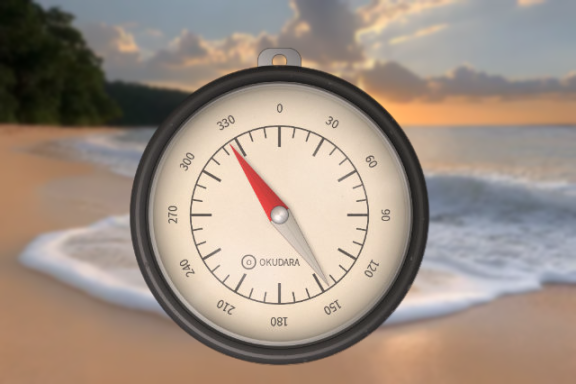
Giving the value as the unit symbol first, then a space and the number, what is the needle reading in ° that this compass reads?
° 325
